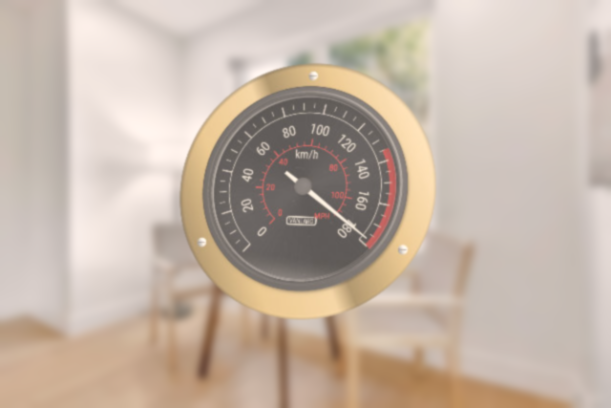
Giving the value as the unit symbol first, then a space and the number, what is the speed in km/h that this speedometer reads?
km/h 177.5
